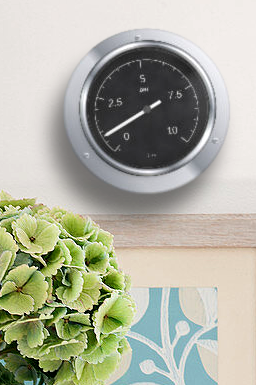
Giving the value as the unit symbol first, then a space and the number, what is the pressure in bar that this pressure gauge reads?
bar 0.75
